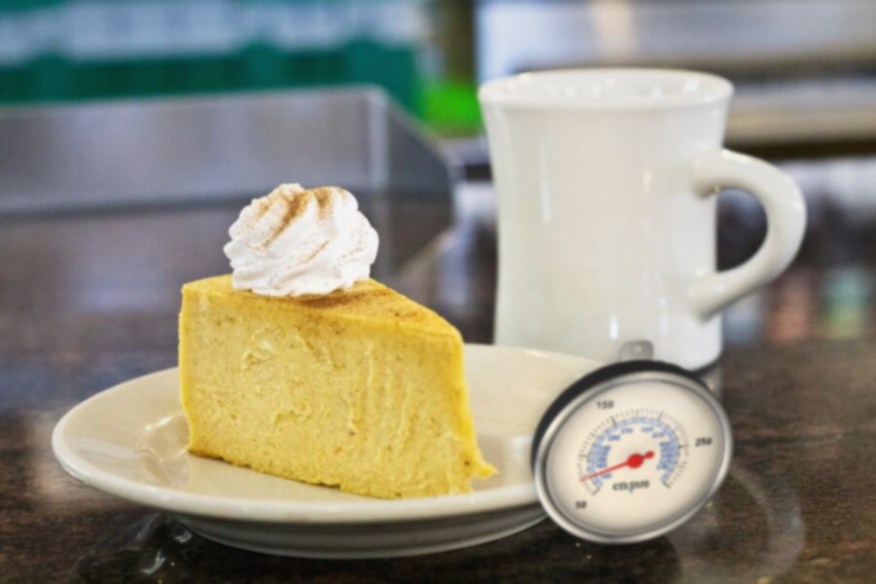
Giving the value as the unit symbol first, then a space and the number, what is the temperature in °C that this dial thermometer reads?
°C 75
